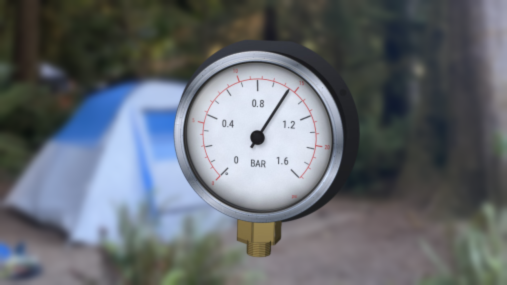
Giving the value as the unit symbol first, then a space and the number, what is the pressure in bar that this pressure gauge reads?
bar 1
